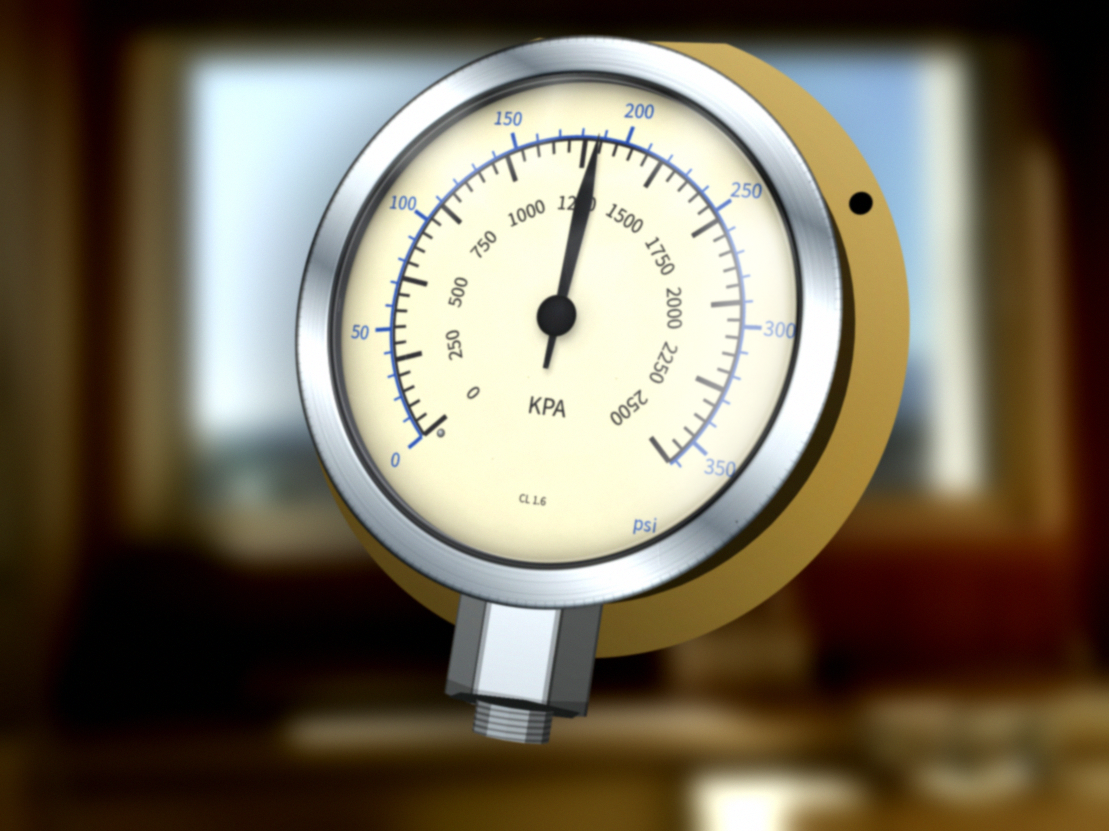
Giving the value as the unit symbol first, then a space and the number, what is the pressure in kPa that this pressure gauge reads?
kPa 1300
